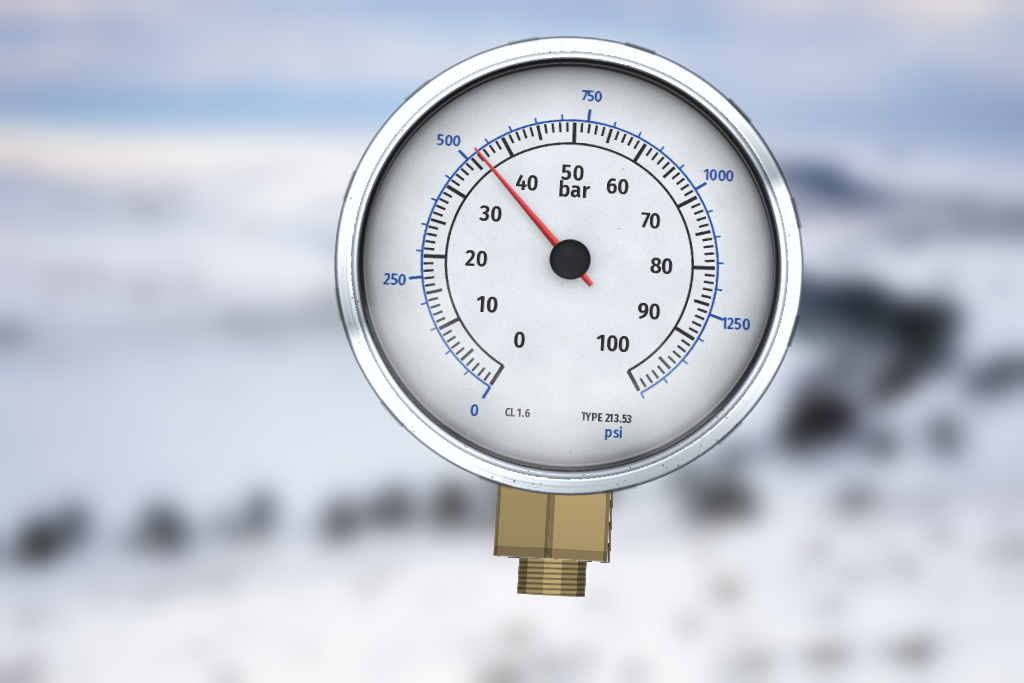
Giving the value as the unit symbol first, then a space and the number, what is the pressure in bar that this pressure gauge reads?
bar 36
